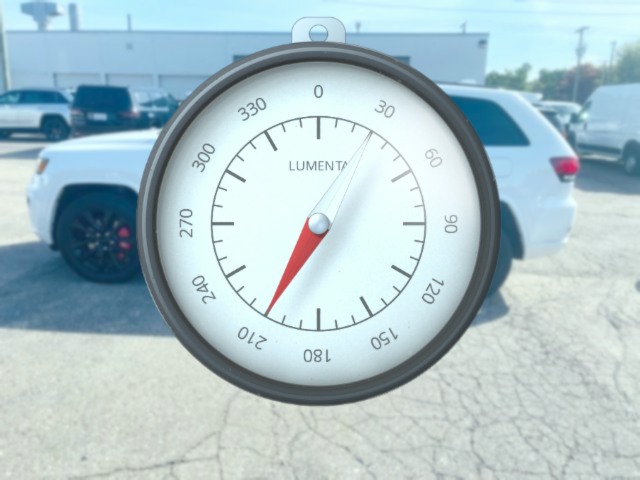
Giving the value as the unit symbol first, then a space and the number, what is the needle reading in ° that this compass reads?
° 210
